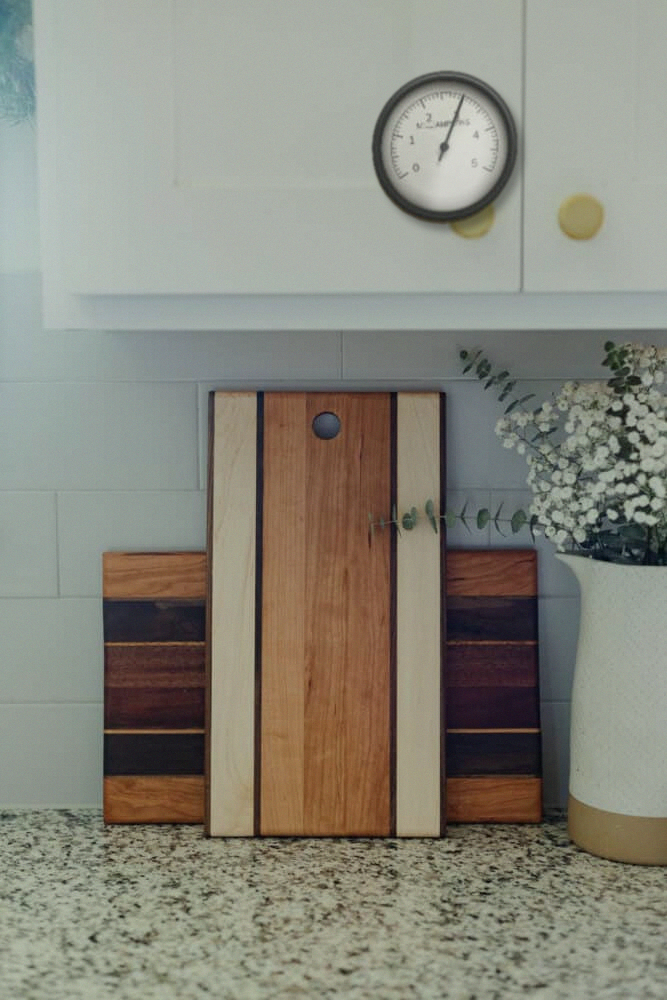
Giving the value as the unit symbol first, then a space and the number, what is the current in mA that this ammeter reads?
mA 3
